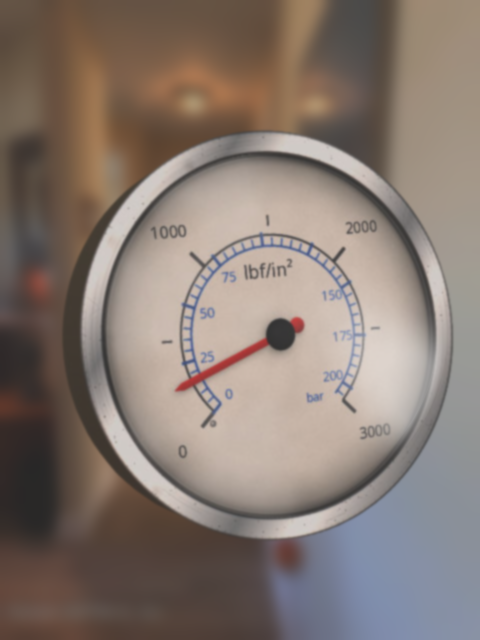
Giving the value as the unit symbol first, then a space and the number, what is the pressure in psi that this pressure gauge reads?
psi 250
